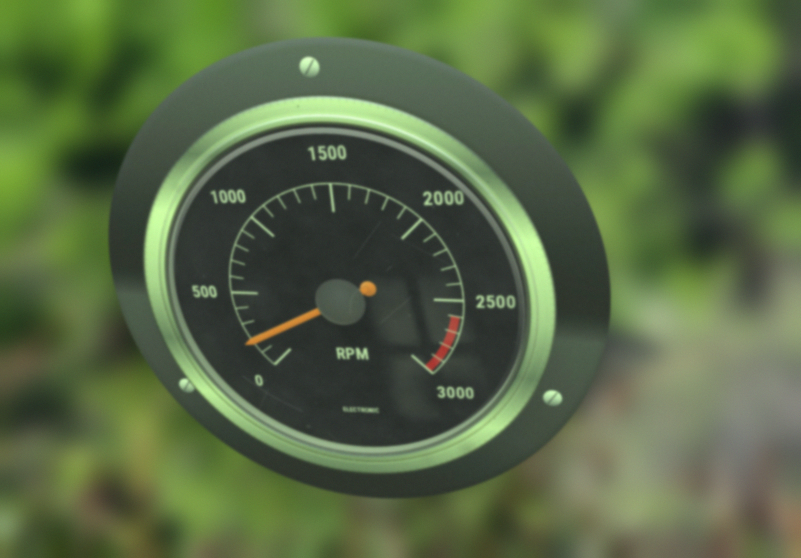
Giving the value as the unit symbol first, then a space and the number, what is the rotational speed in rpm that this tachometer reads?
rpm 200
